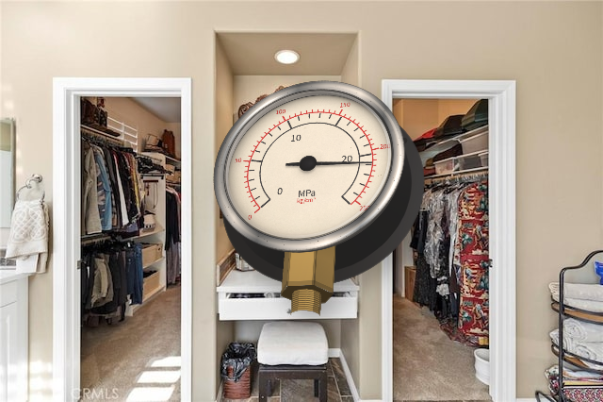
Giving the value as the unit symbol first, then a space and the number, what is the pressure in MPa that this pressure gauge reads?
MPa 21
